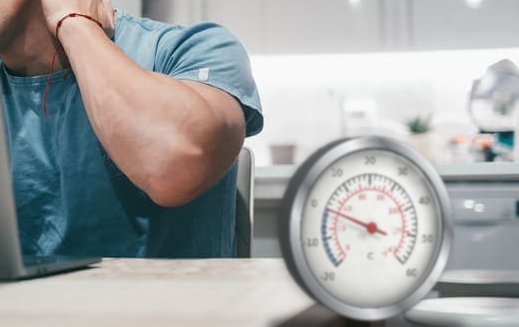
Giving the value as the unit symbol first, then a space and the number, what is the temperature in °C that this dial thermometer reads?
°C 0
